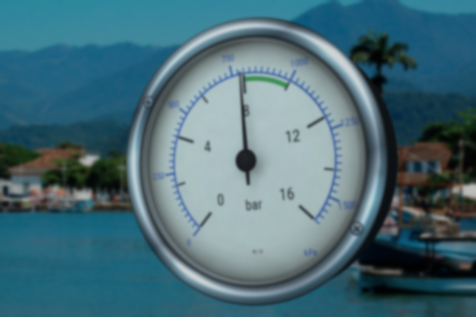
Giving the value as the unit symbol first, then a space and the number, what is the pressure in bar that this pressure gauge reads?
bar 8
